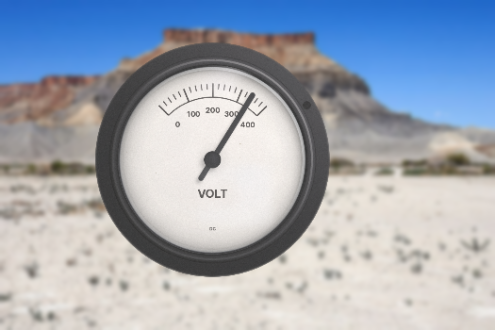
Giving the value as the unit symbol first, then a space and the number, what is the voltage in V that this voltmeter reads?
V 340
